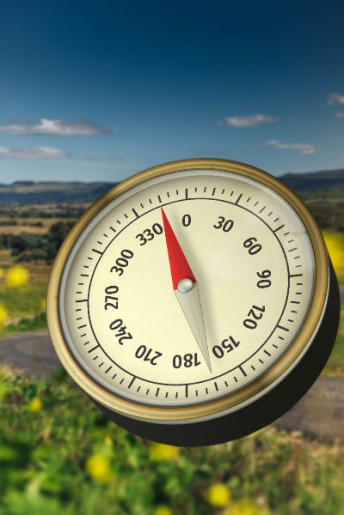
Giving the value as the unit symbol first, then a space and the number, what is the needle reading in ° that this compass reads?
° 345
